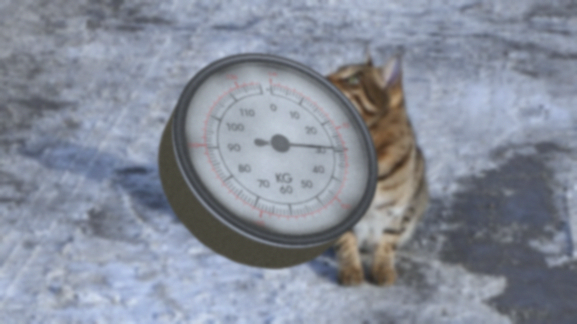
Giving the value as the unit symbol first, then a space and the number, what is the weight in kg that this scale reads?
kg 30
